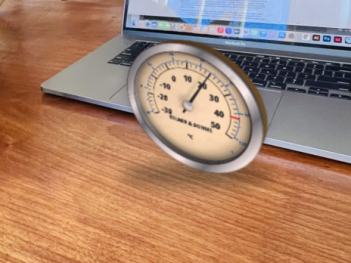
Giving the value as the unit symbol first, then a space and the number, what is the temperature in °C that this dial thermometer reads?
°C 20
